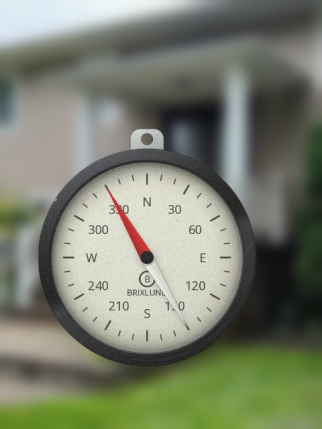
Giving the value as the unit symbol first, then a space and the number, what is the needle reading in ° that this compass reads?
° 330
